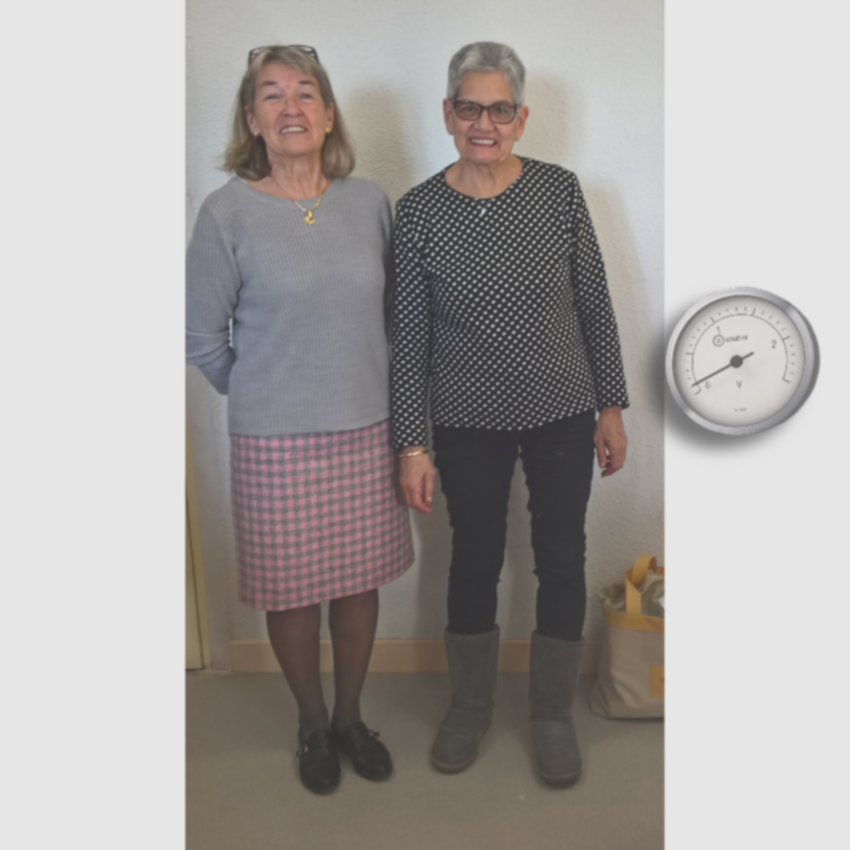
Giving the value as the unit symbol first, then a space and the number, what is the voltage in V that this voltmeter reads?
V 0.1
